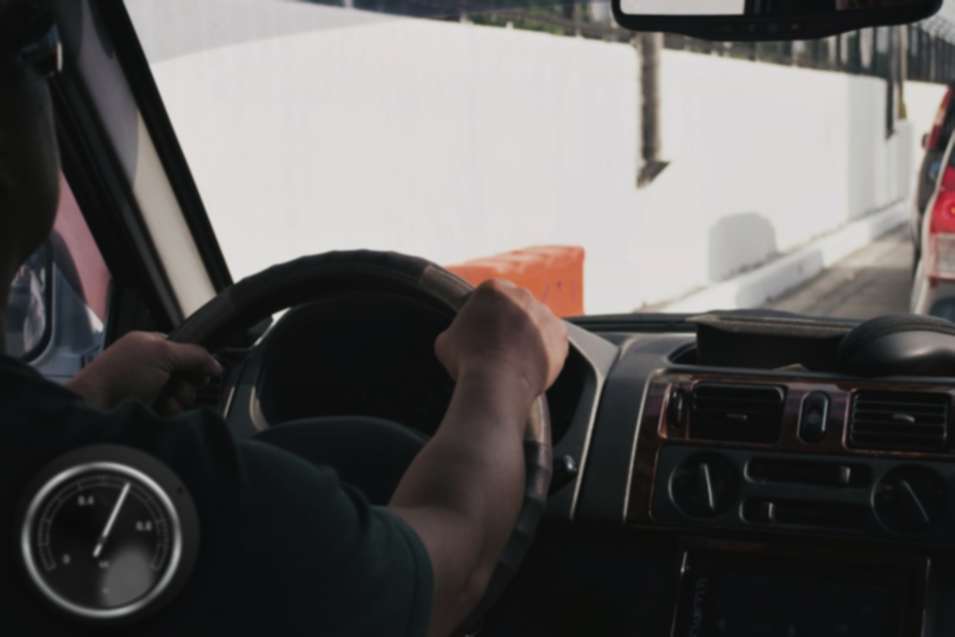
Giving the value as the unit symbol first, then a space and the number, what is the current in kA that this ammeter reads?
kA 0.6
